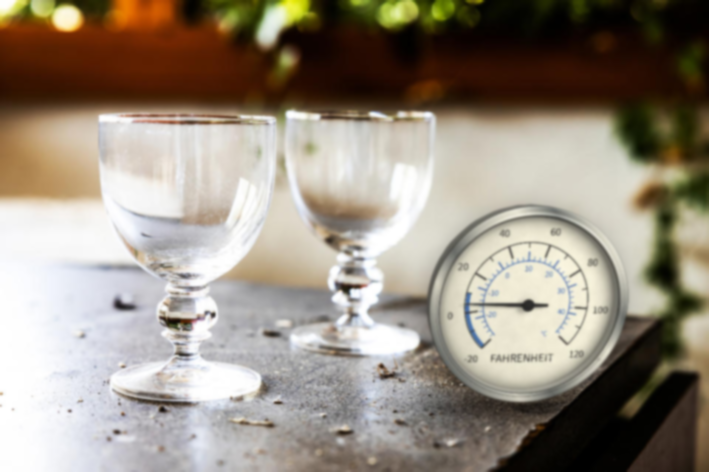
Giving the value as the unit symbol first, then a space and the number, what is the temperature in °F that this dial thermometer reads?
°F 5
